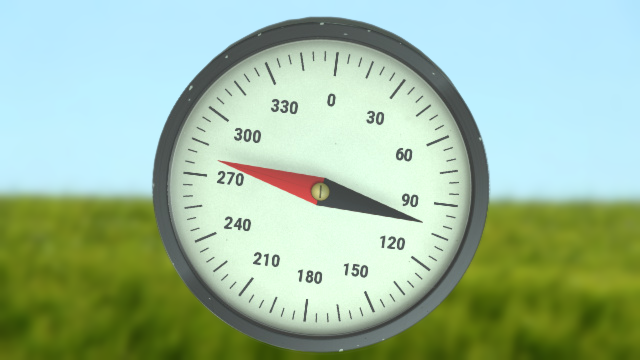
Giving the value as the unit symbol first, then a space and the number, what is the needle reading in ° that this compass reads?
° 280
